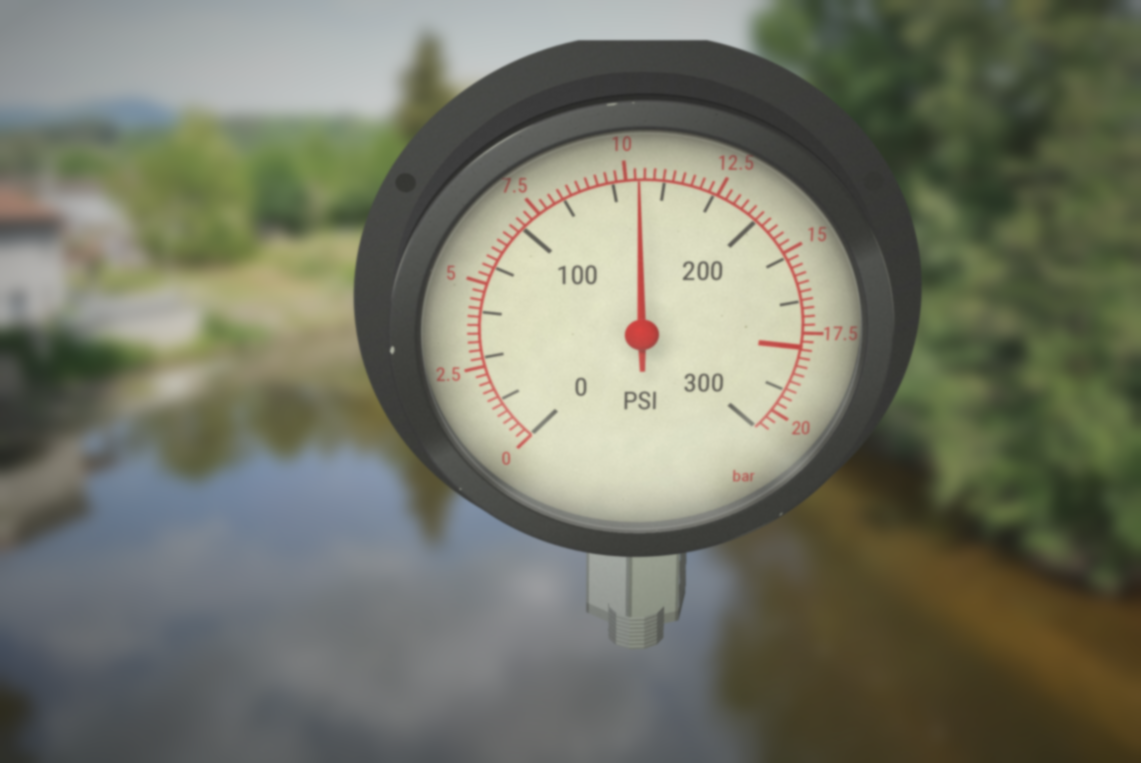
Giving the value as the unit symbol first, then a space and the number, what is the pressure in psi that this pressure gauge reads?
psi 150
